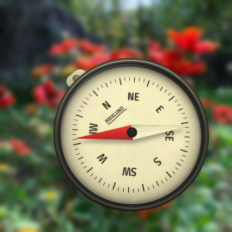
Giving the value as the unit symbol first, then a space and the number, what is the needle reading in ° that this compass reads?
° 305
